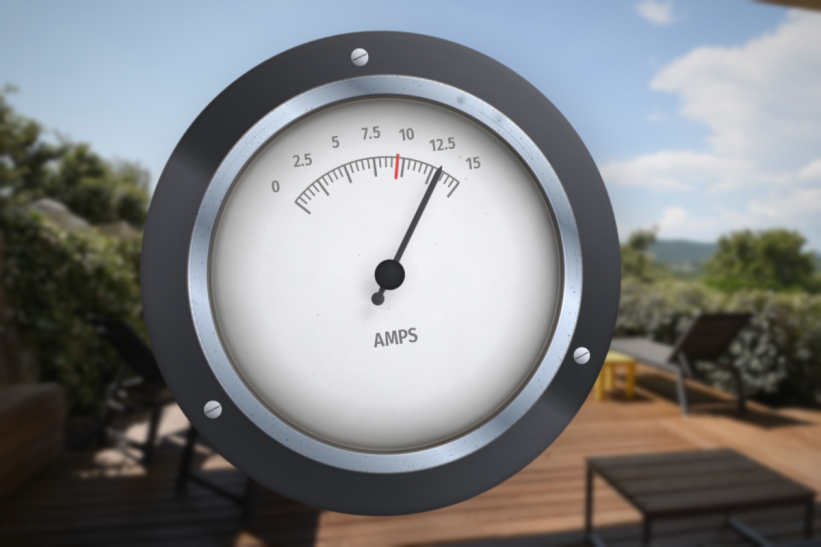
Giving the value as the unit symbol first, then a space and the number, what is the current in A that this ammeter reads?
A 13
